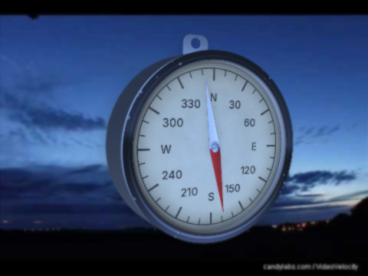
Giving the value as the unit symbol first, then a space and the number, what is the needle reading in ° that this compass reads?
° 170
